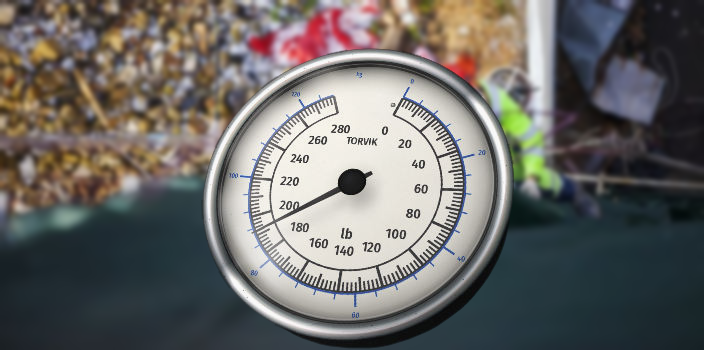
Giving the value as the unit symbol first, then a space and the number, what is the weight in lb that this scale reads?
lb 190
